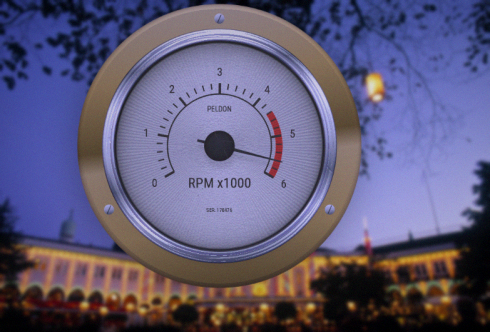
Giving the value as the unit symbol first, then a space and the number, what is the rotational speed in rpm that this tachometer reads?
rpm 5600
